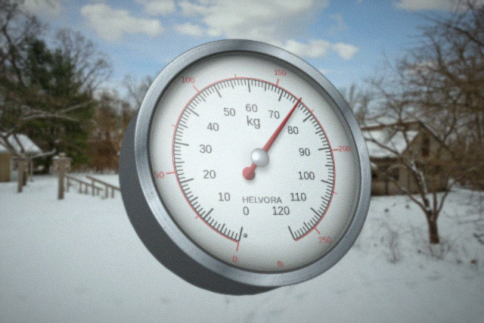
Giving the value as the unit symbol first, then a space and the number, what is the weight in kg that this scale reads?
kg 75
